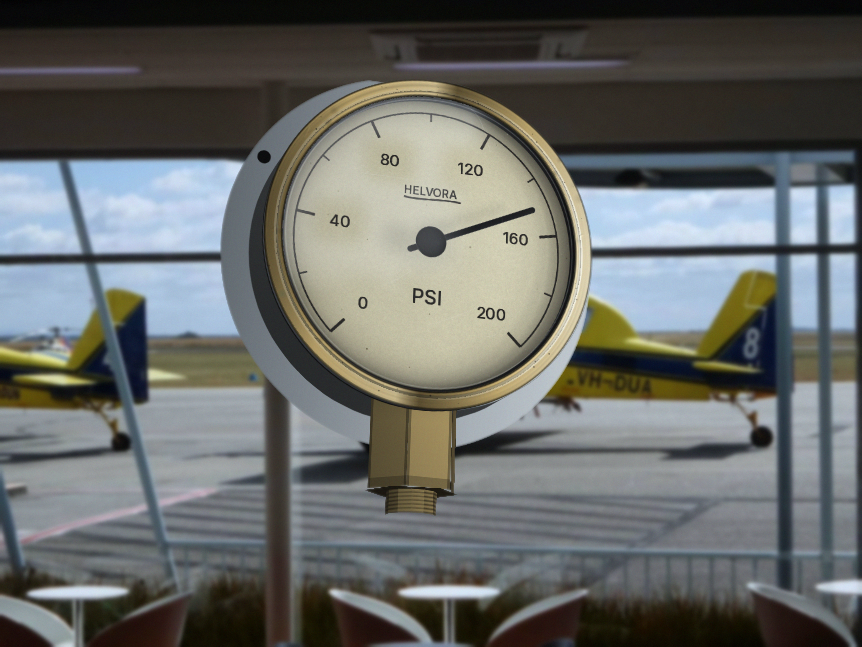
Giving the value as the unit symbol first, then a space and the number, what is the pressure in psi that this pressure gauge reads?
psi 150
